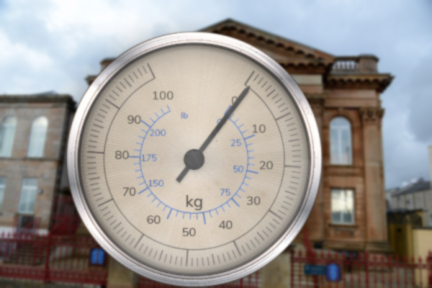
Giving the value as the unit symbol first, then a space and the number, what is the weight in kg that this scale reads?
kg 1
